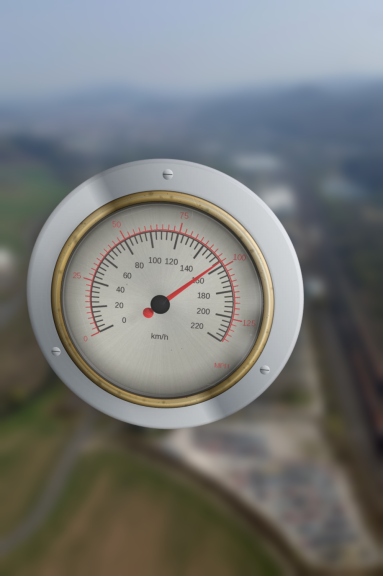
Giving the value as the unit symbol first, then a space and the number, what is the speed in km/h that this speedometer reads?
km/h 156
